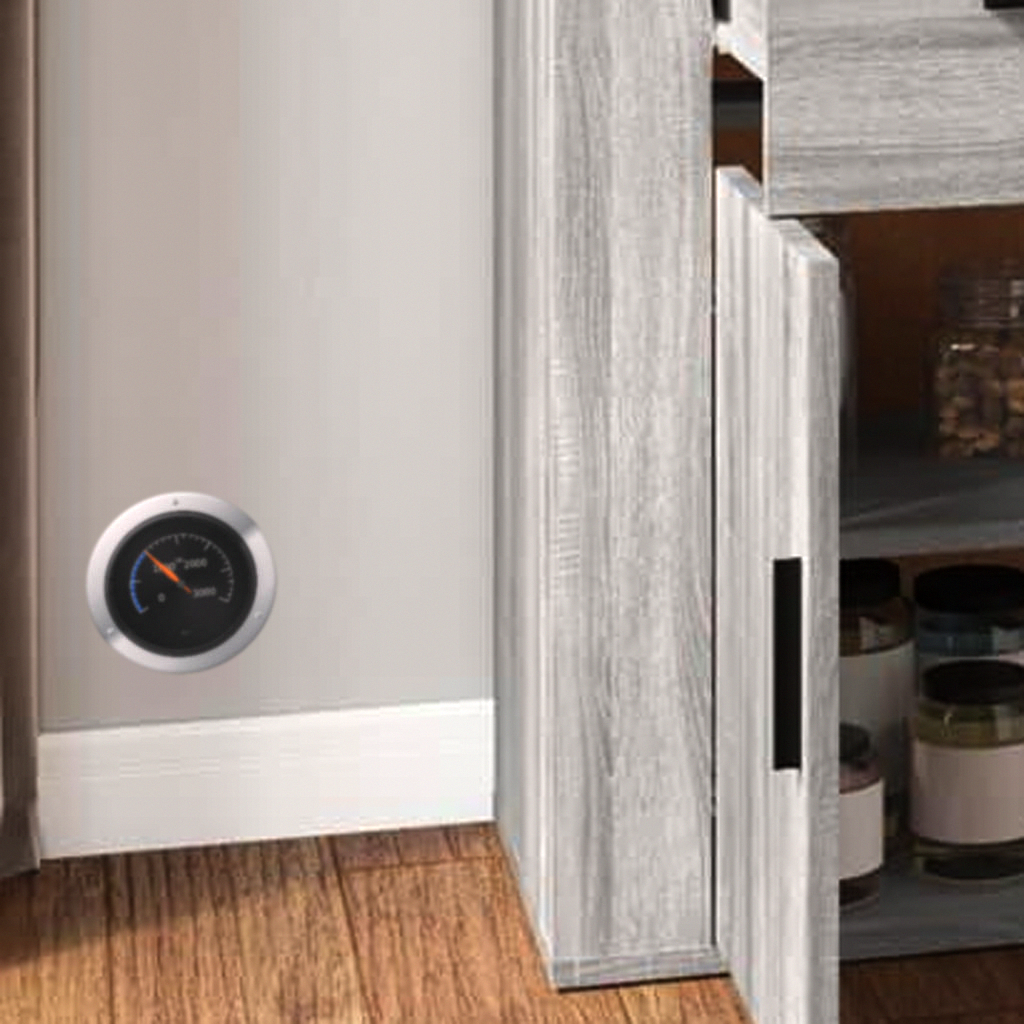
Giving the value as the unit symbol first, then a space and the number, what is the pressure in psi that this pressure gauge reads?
psi 1000
